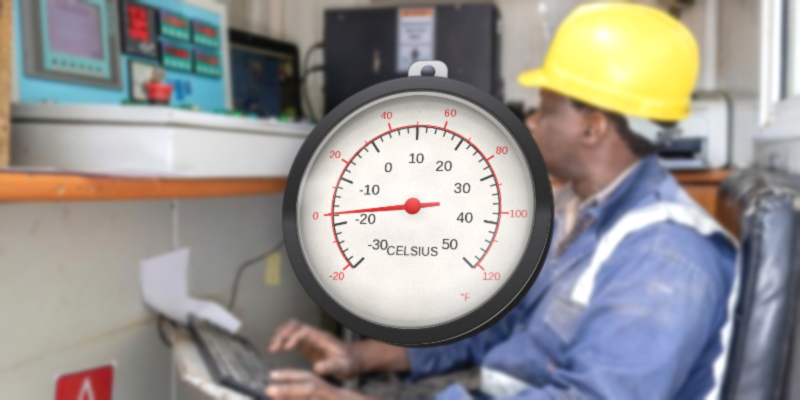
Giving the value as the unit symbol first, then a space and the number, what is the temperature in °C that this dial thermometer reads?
°C -18
